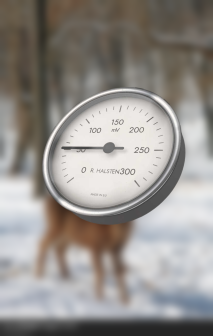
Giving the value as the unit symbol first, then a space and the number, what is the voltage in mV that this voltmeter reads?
mV 50
